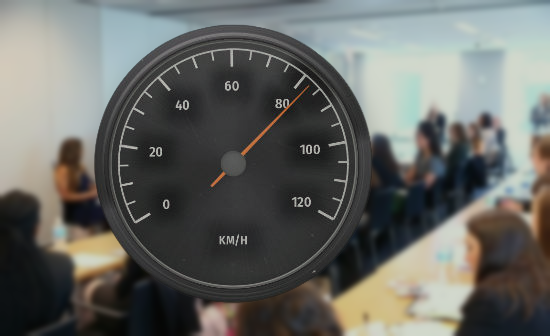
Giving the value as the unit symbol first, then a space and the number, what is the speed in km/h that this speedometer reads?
km/h 82.5
